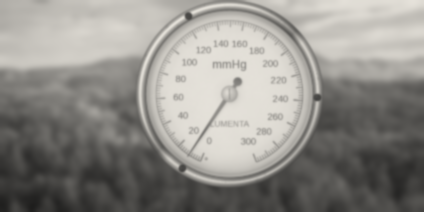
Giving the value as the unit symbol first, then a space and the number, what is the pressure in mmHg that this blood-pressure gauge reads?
mmHg 10
